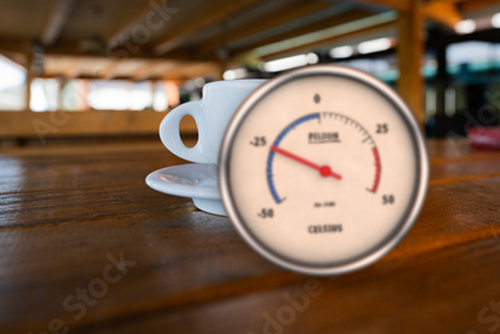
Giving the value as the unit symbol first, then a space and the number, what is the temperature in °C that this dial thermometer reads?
°C -25
